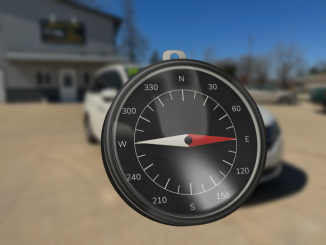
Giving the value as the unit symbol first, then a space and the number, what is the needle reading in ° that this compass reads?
° 90
